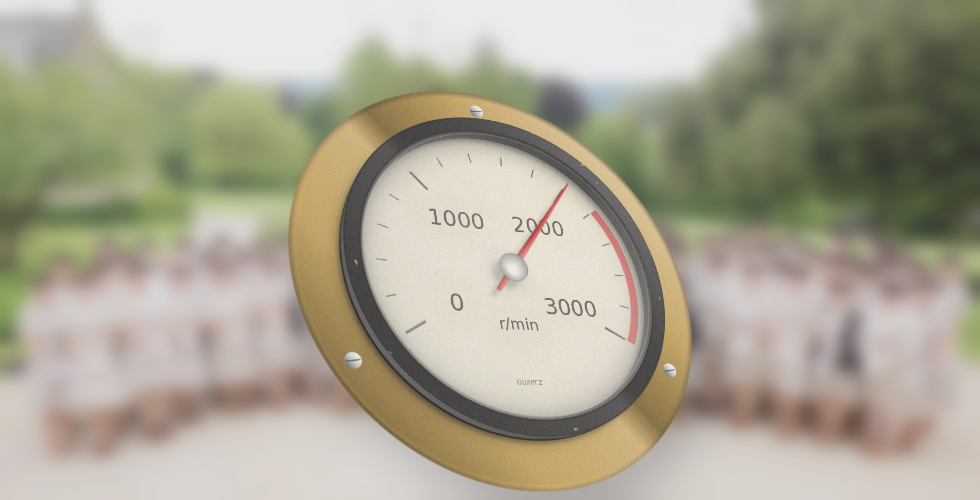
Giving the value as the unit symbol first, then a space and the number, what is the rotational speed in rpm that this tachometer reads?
rpm 2000
